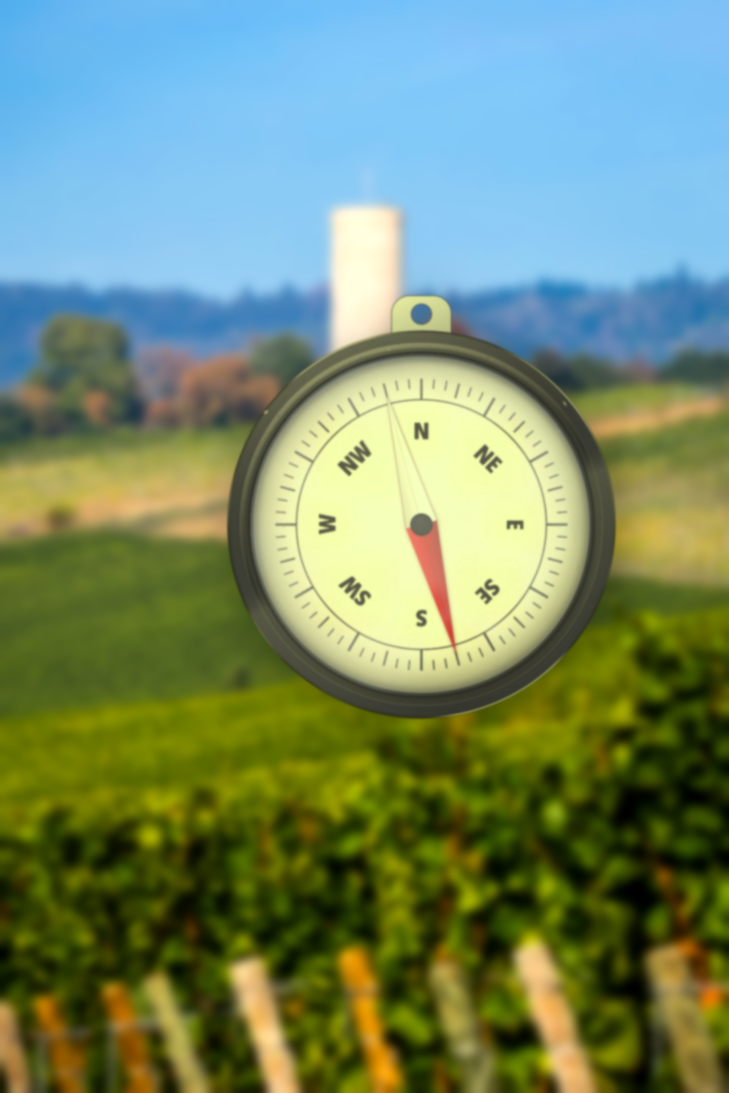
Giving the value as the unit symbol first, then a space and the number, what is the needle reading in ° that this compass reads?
° 165
